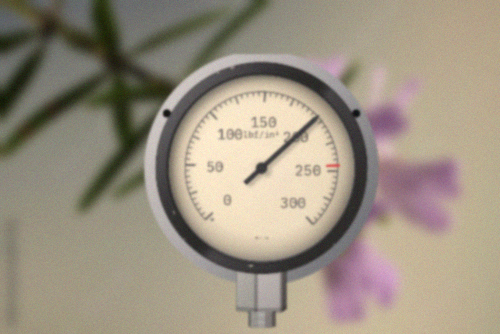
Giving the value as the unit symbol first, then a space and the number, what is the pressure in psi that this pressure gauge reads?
psi 200
